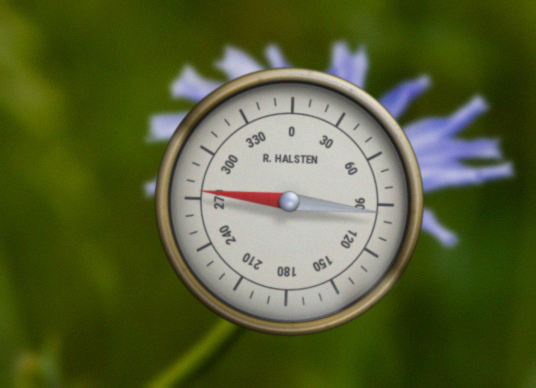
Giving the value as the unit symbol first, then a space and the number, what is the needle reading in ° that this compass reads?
° 275
